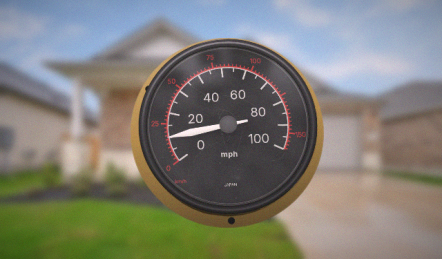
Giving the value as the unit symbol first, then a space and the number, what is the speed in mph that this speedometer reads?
mph 10
